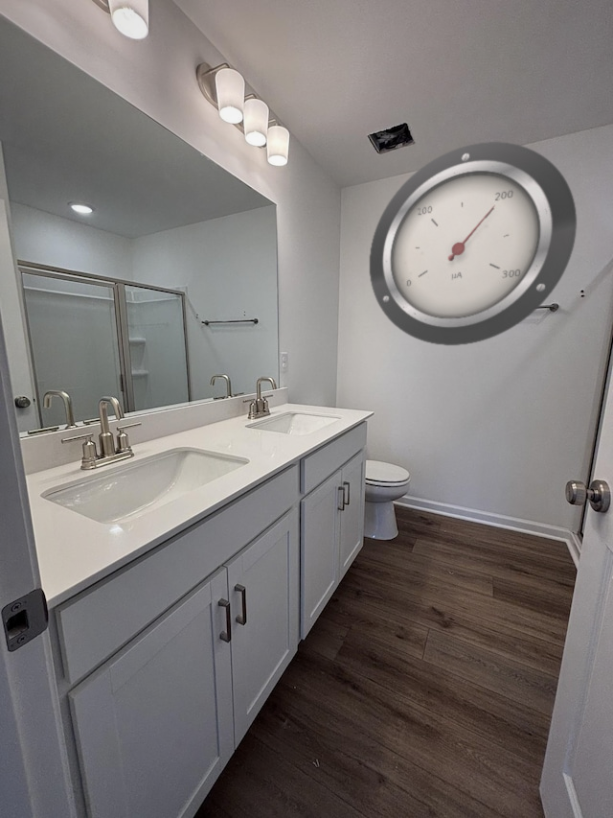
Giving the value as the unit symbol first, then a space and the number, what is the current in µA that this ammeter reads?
µA 200
